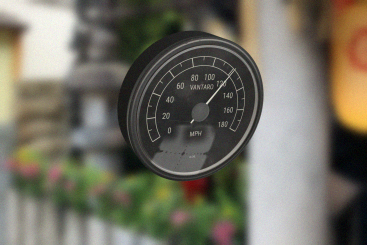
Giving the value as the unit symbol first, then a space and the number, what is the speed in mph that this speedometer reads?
mph 120
